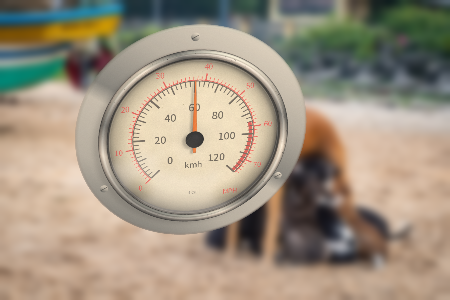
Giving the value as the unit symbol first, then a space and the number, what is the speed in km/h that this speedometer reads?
km/h 60
